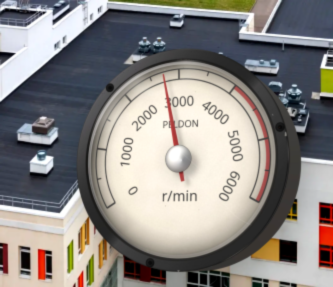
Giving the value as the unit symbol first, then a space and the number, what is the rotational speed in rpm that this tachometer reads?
rpm 2750
